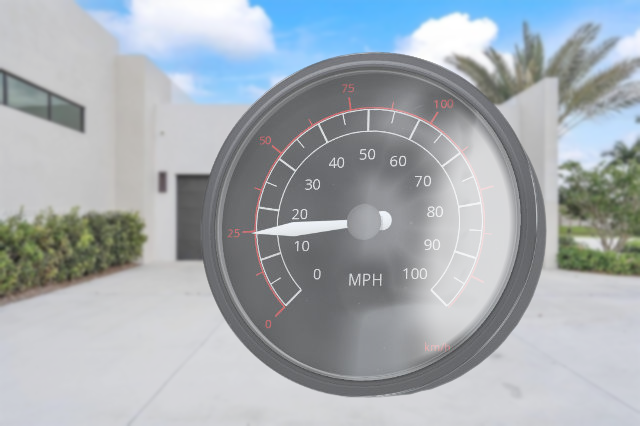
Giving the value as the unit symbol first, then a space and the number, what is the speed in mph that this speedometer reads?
mph 15
